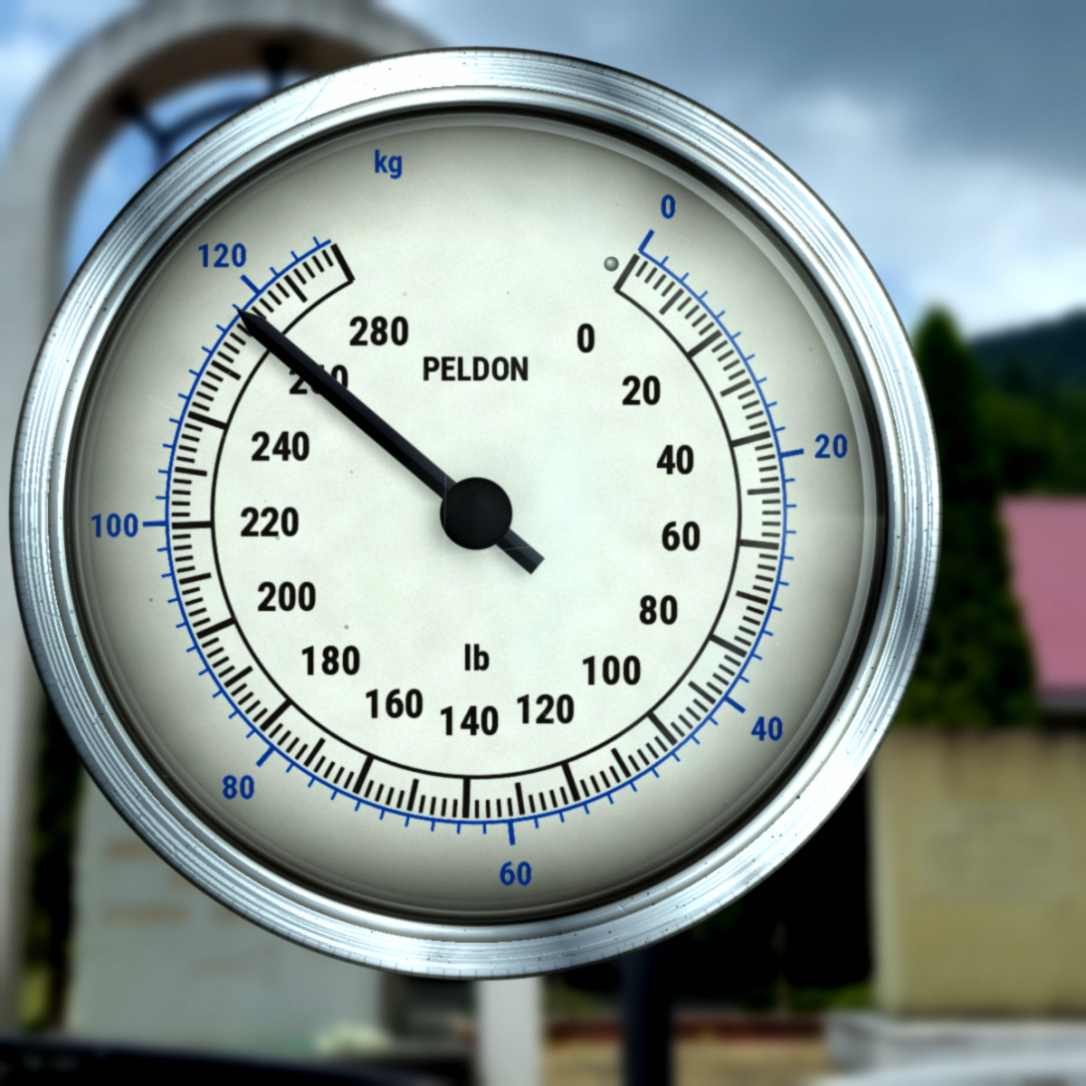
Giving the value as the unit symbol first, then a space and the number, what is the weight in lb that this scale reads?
lb 260
